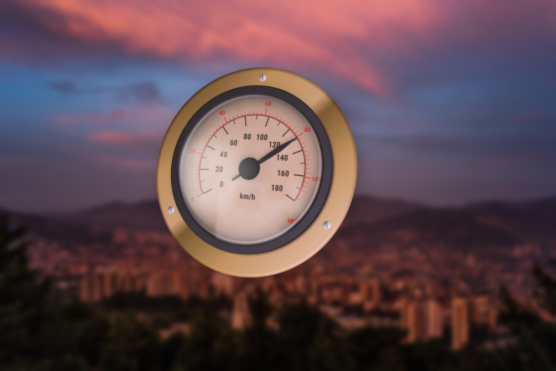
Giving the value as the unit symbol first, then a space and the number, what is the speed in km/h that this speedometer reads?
km/h 130
